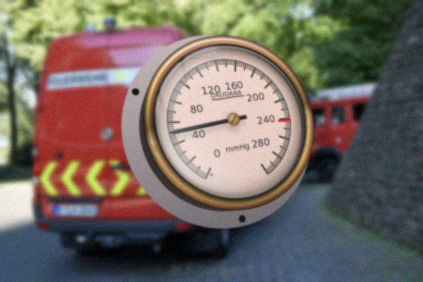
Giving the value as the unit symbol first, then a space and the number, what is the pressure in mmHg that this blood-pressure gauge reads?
mmHg 50
